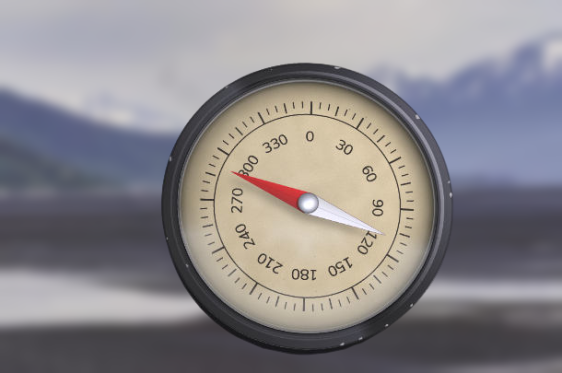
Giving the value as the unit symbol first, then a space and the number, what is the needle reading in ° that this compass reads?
° 290
